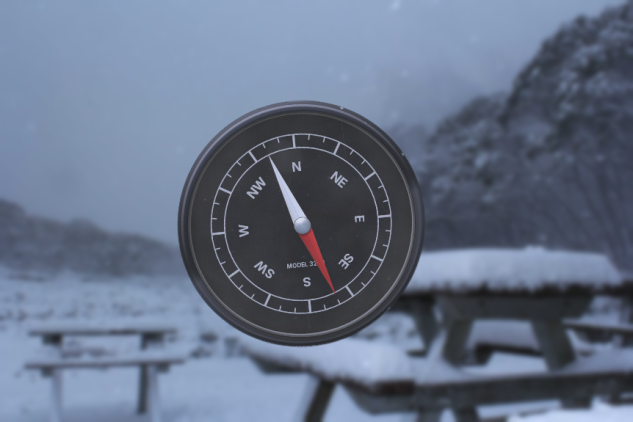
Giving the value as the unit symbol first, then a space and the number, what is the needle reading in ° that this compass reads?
° 160
